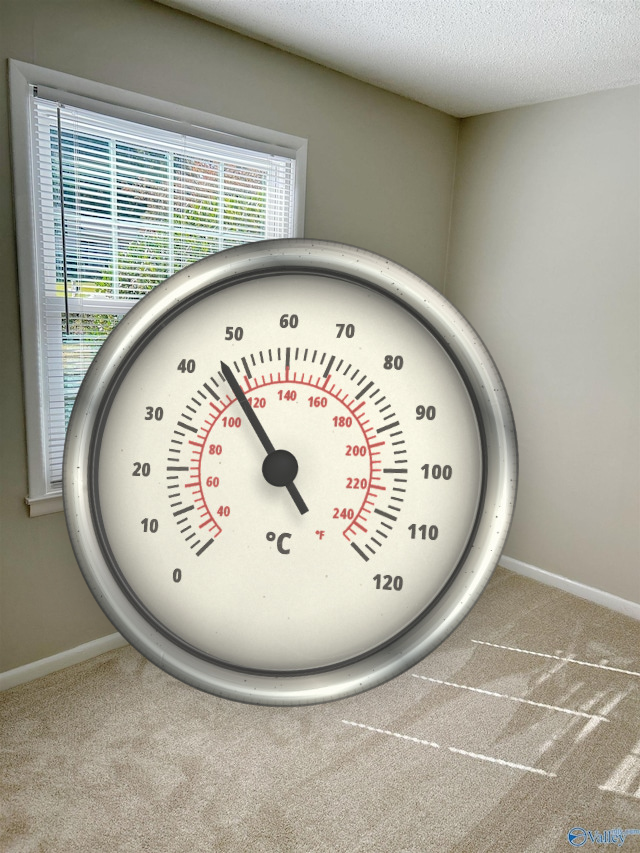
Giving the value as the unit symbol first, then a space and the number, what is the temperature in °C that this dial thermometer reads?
°C 46
